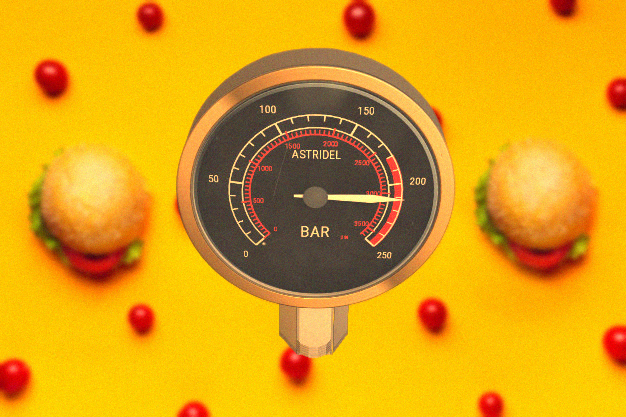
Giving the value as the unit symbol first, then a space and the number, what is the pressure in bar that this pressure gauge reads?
bar 210
